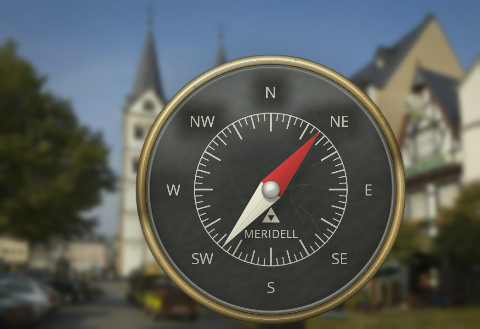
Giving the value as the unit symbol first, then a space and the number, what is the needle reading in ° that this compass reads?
° 40
